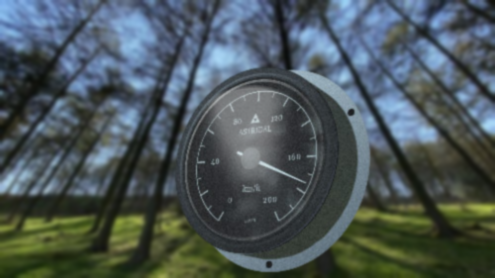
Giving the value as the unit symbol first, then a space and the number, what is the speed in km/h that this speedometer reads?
km/h 175
